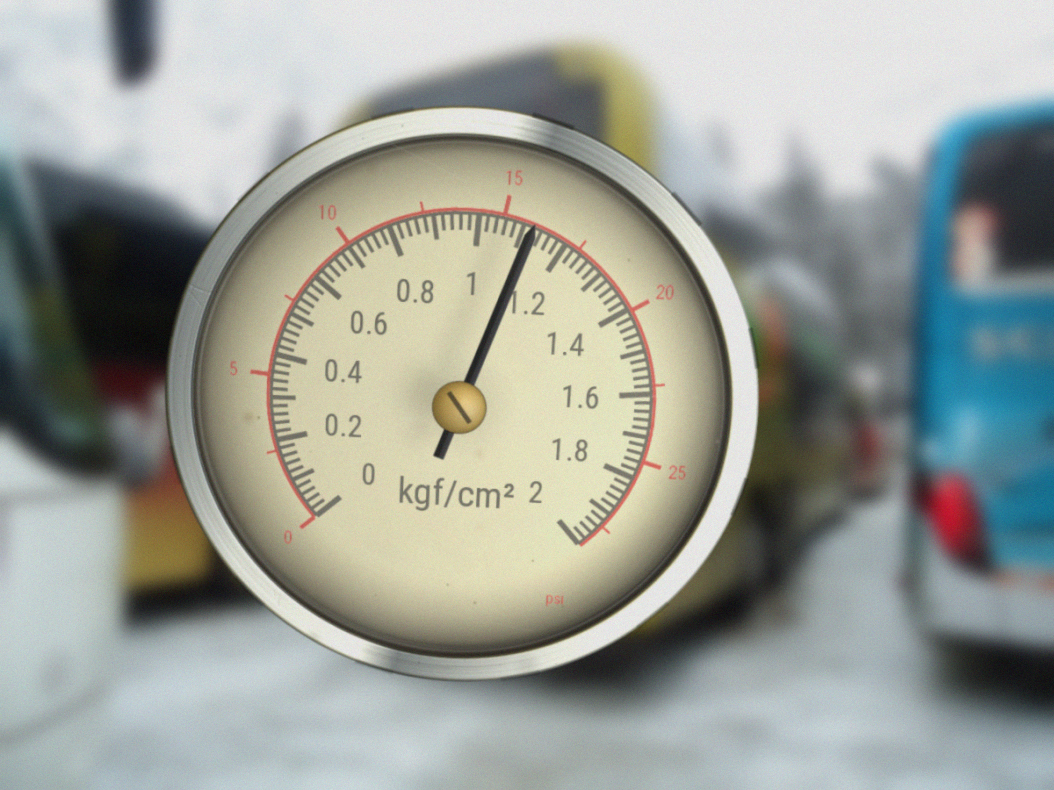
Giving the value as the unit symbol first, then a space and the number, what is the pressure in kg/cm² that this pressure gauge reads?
kg/cm² 1.12
